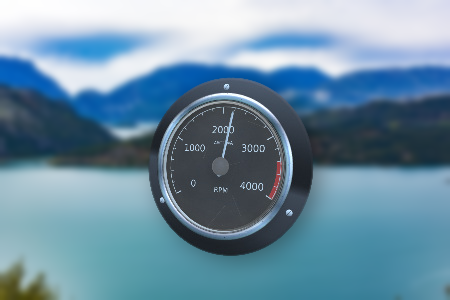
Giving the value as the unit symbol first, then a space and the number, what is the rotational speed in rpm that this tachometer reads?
rpm 2200
